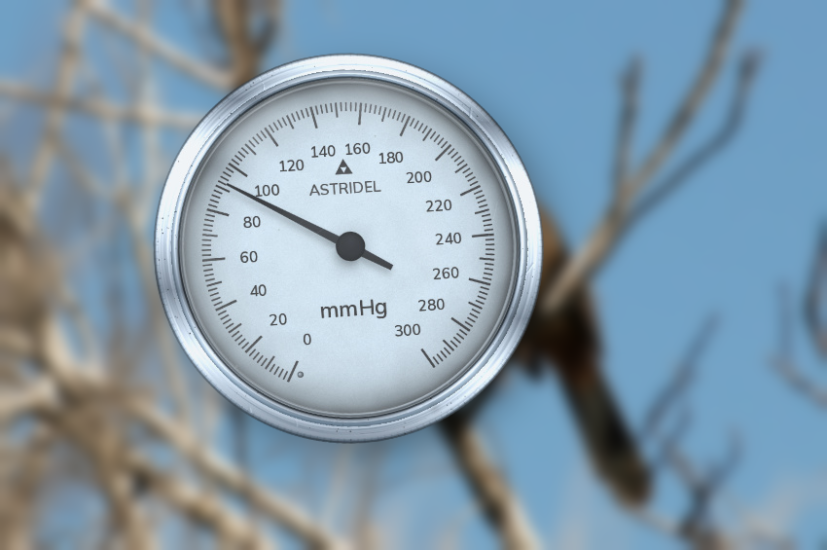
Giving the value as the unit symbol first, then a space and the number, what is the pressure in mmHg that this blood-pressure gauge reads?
mmHg 92
